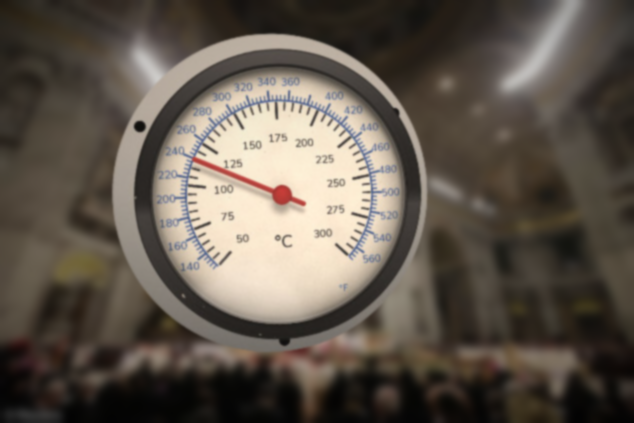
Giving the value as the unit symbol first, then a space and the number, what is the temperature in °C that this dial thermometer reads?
°C 115
